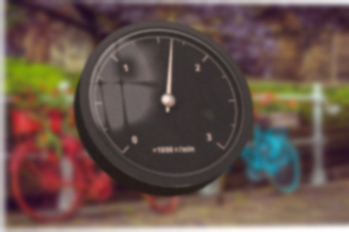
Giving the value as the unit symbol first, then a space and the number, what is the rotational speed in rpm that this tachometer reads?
rpm 1625
